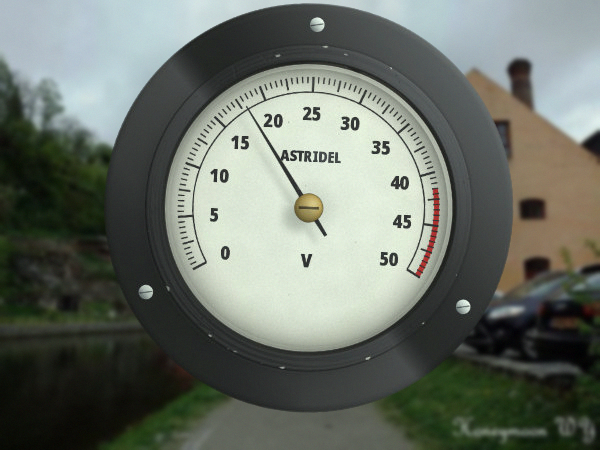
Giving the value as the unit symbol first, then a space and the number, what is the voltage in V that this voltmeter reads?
V 18
